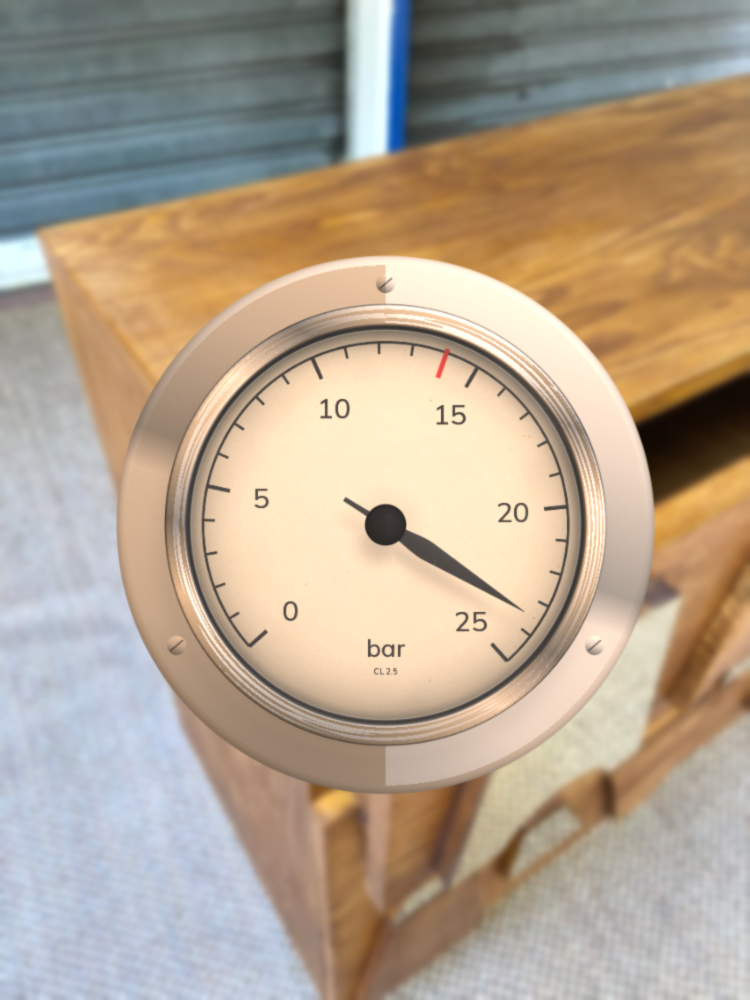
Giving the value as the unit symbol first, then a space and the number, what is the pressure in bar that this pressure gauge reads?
bar 23.5
